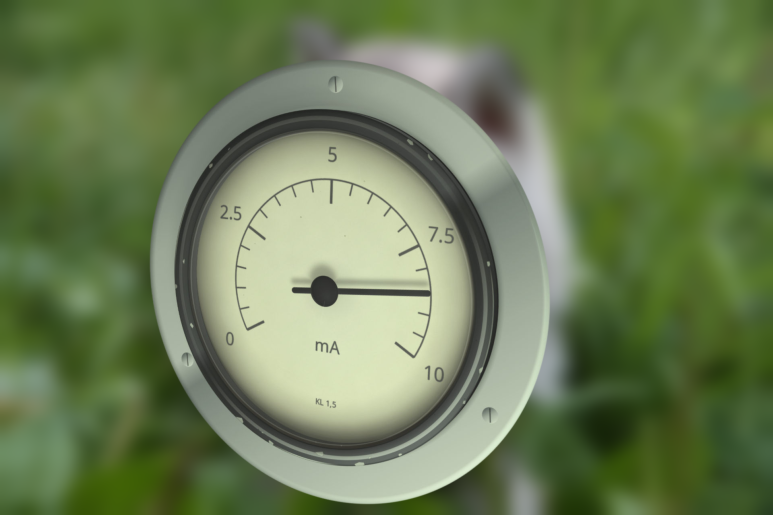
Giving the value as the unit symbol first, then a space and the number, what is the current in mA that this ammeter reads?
mA 8.5
